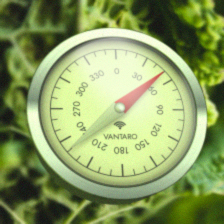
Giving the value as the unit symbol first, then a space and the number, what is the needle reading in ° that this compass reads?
° 50
